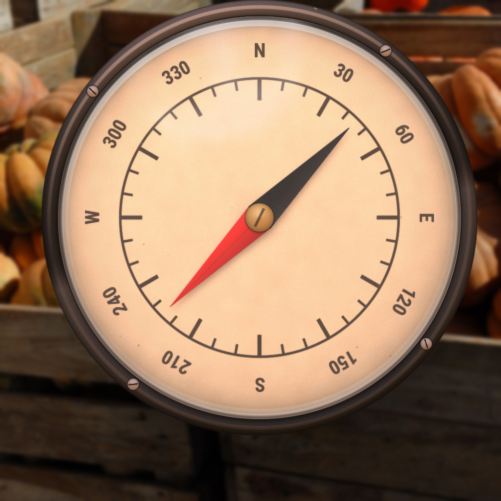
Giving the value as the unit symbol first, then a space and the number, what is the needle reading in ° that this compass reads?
° 225
